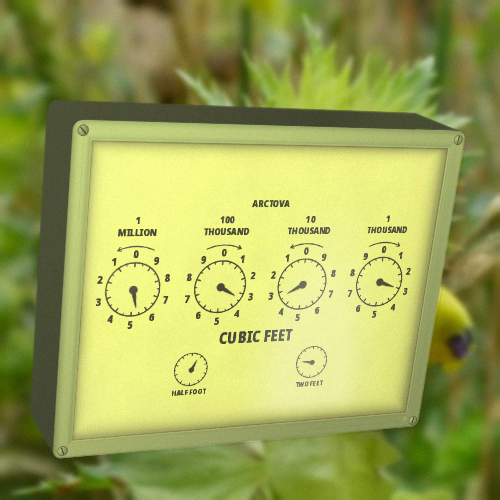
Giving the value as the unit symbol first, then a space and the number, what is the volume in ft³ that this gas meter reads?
ft³ 533300
